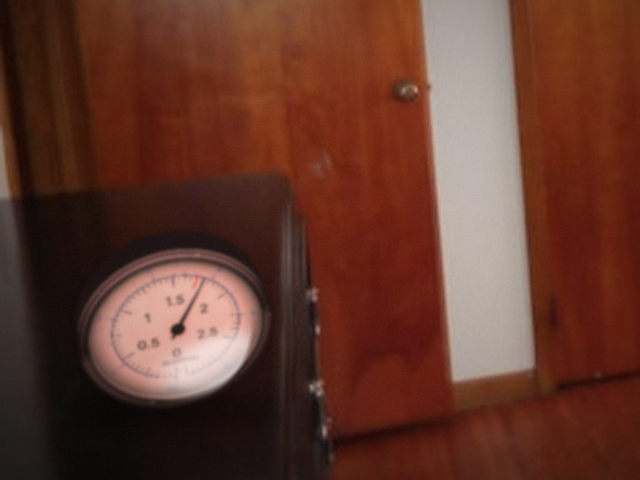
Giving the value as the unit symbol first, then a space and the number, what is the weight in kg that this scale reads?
kg 1.75
